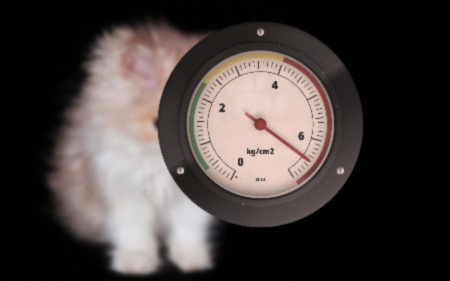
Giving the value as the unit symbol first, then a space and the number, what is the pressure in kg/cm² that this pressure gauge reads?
kg/cm² 6.5
